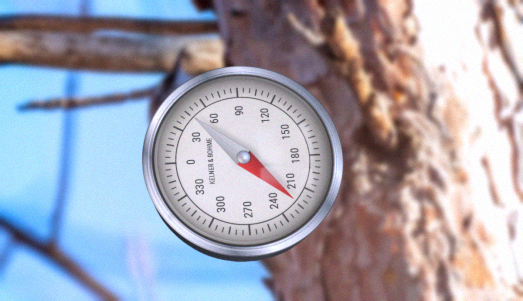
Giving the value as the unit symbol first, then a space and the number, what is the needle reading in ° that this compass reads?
° 225
